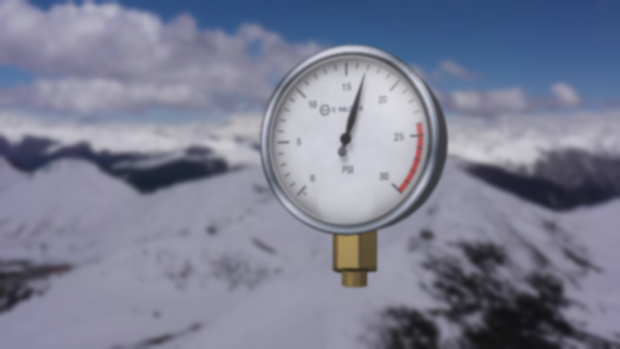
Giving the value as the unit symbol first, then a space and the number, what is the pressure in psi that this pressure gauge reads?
psi 17
